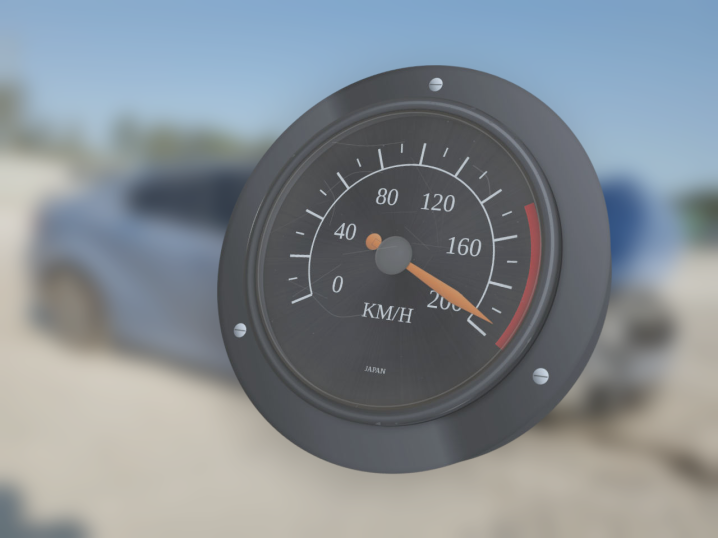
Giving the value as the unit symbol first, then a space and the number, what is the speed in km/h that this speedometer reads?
km/h 195
